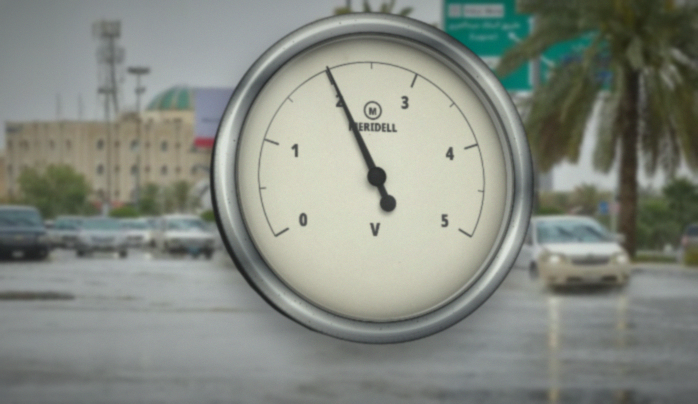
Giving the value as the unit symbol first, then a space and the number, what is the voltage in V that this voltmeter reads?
V 2
